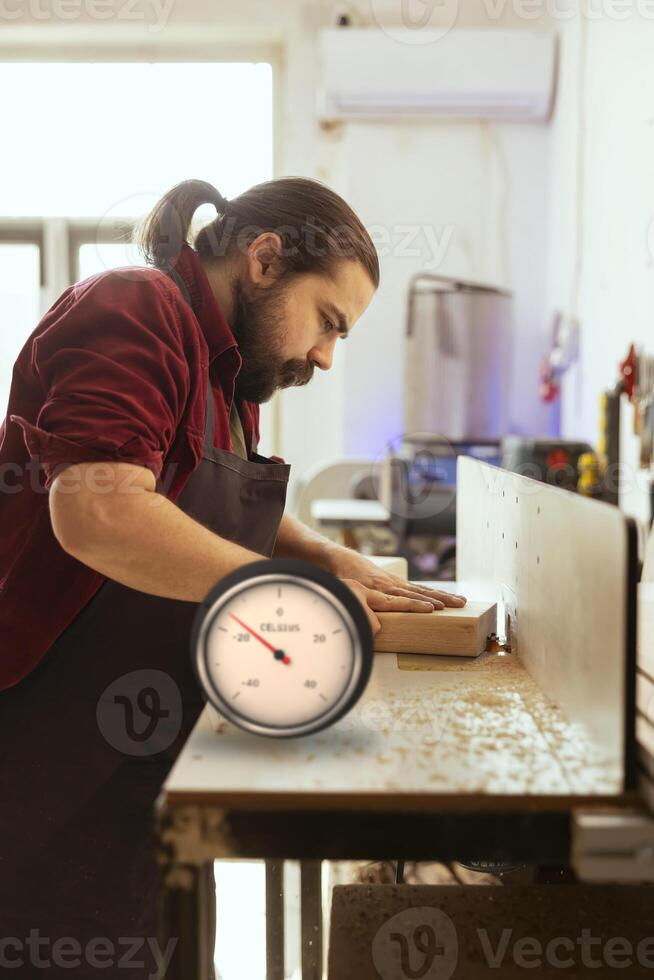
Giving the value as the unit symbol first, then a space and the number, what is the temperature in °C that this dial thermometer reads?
°C -15
